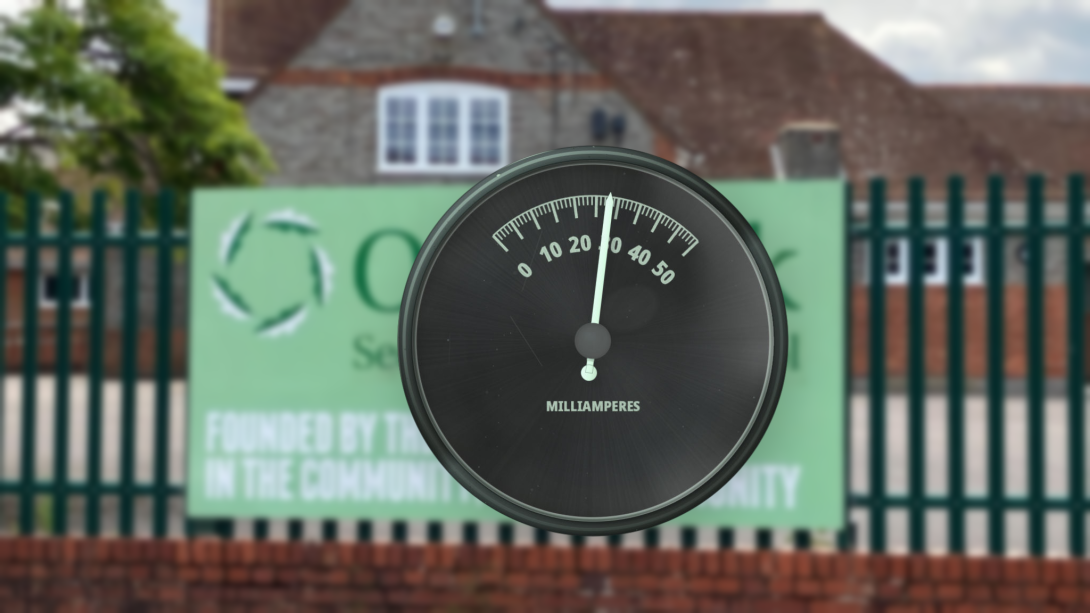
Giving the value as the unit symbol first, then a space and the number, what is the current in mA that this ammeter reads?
mA 28
